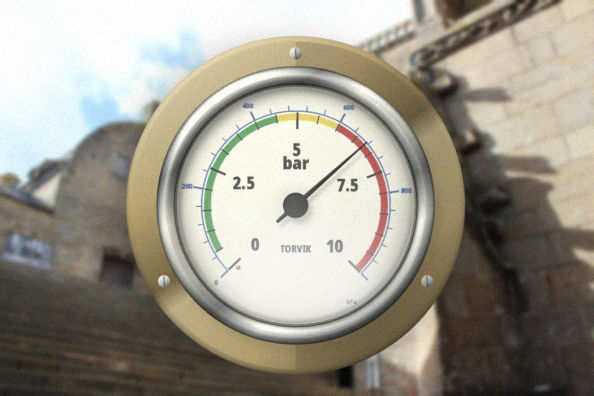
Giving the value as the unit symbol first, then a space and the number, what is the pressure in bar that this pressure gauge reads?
bar 6.75
